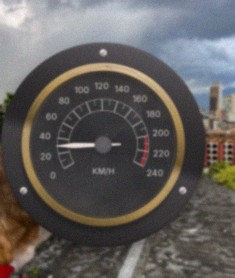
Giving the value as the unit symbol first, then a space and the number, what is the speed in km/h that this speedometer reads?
km/h 30
